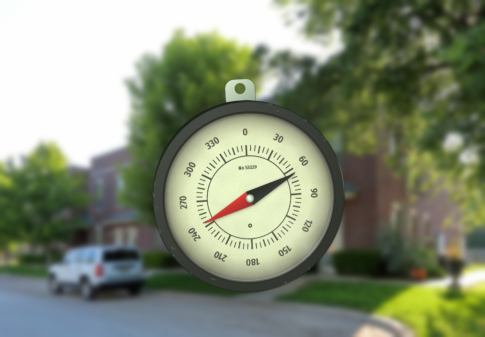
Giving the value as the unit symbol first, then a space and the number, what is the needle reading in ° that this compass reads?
° 245
